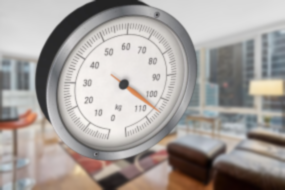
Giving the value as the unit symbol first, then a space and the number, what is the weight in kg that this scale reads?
kg 105
